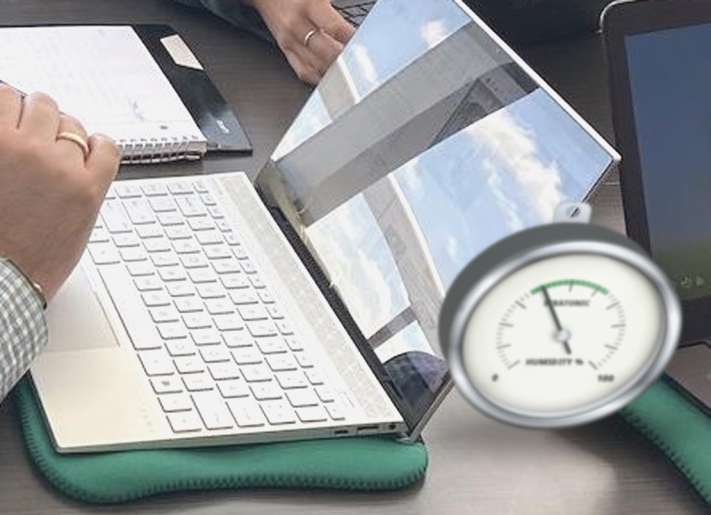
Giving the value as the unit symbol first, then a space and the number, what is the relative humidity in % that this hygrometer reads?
% 40
